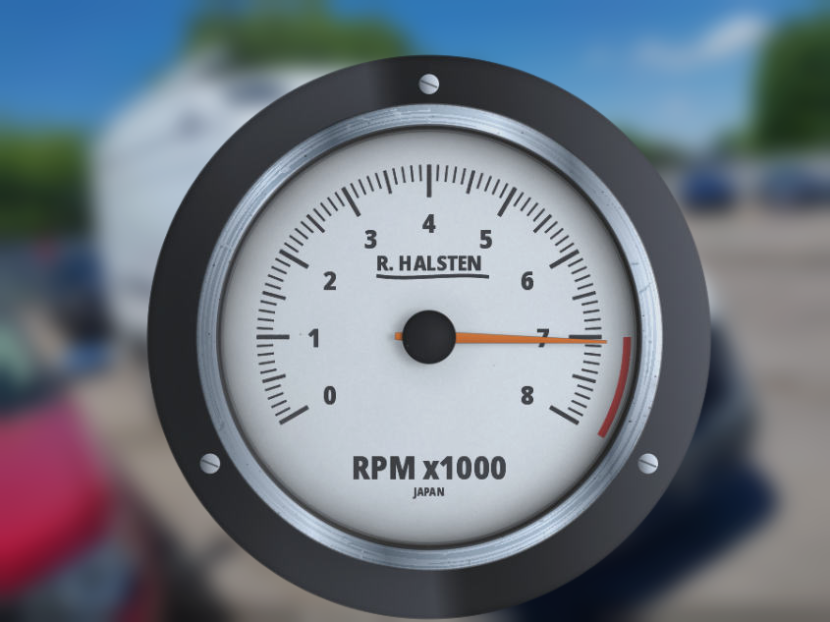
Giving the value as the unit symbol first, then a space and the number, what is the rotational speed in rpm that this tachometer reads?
rpm 7050
